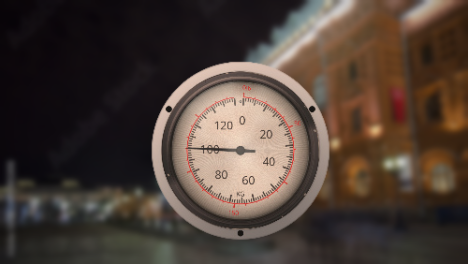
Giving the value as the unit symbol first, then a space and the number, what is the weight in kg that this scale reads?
kg 100
